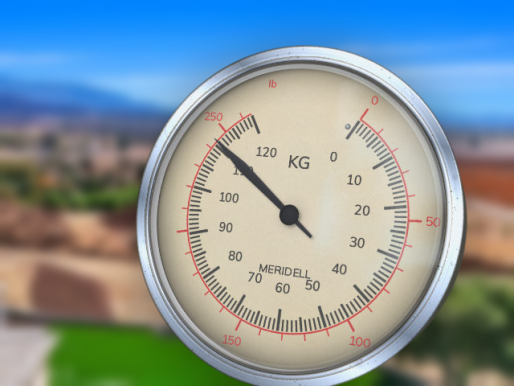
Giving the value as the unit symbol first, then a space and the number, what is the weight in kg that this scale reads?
kg 111
